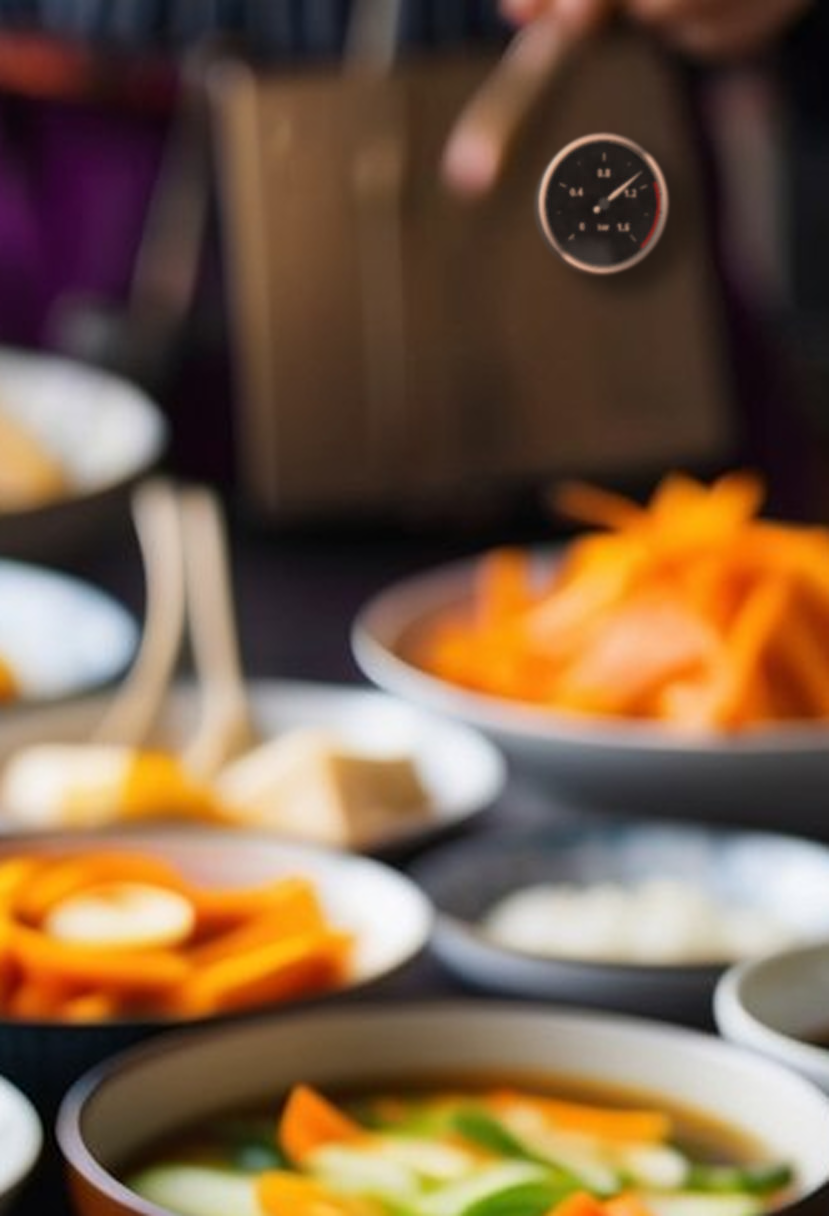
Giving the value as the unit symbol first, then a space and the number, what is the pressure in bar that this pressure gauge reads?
bar 1.1
